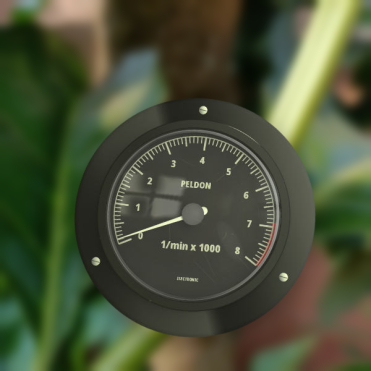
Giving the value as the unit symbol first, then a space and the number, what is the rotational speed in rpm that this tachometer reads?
rpm 100
